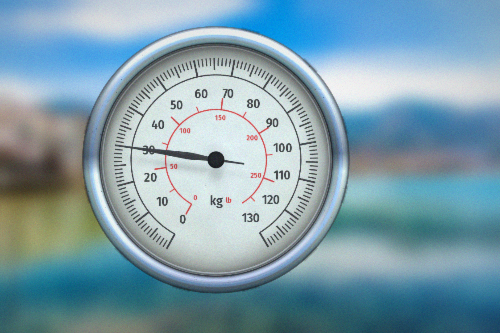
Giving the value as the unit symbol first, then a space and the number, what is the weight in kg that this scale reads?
kg 30
